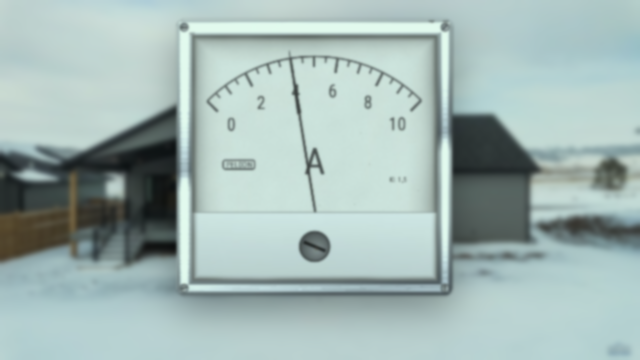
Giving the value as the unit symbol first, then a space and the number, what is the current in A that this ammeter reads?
A 4
